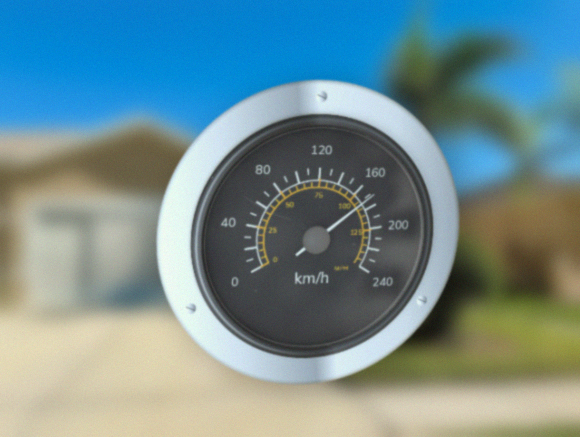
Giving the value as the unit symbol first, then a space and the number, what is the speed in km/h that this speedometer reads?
km/h 170
